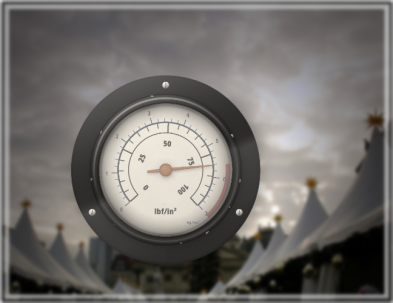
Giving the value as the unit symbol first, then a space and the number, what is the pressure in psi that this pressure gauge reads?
psi 80
